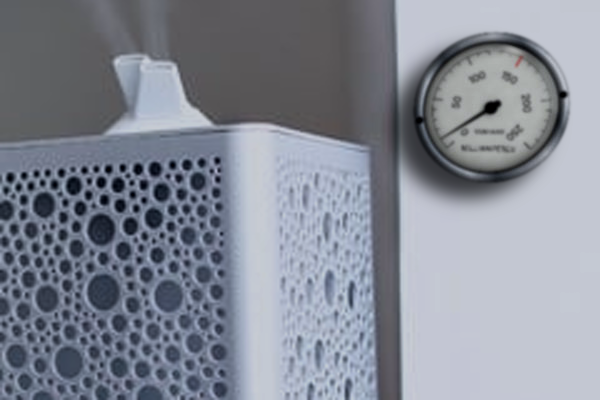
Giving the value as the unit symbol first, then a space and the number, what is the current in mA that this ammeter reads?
mA 10
